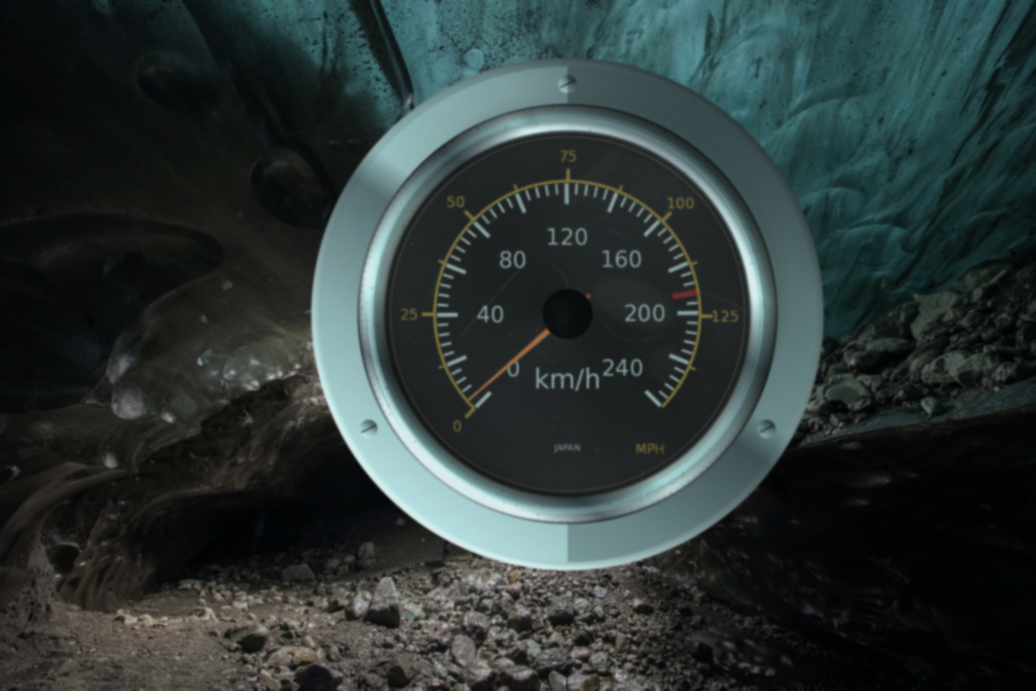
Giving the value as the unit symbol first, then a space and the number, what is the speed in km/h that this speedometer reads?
km/h 4
